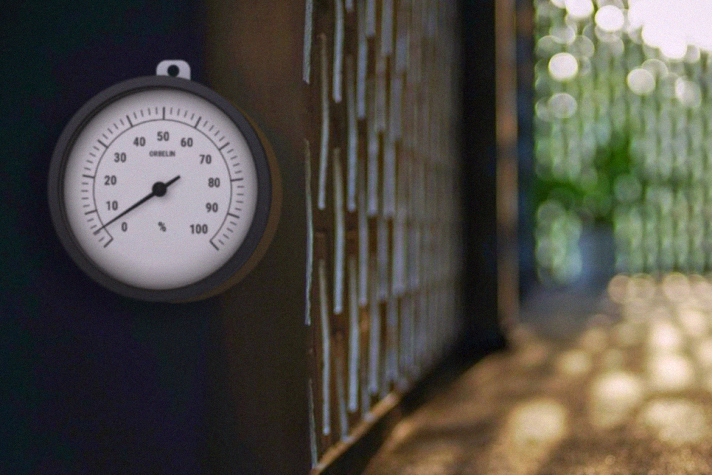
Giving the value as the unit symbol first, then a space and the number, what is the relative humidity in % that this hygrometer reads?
% 4
